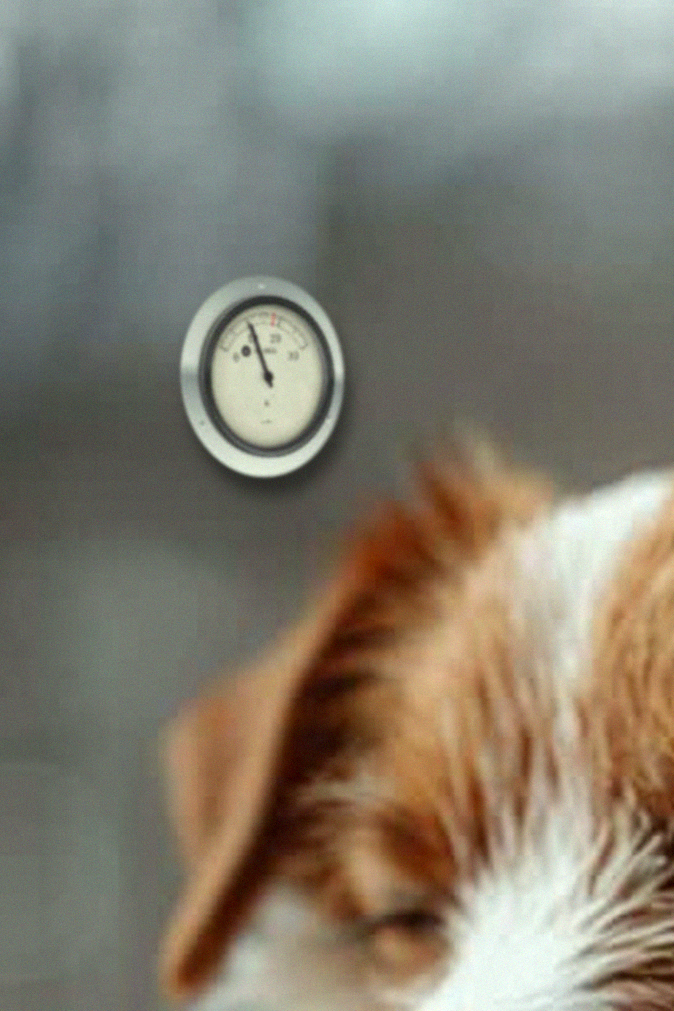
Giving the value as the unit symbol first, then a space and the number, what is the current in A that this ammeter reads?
A 10
